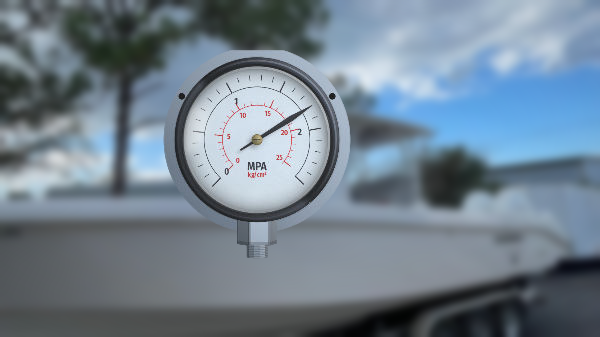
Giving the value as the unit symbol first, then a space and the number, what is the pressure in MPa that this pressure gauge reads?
MPa 1.8
